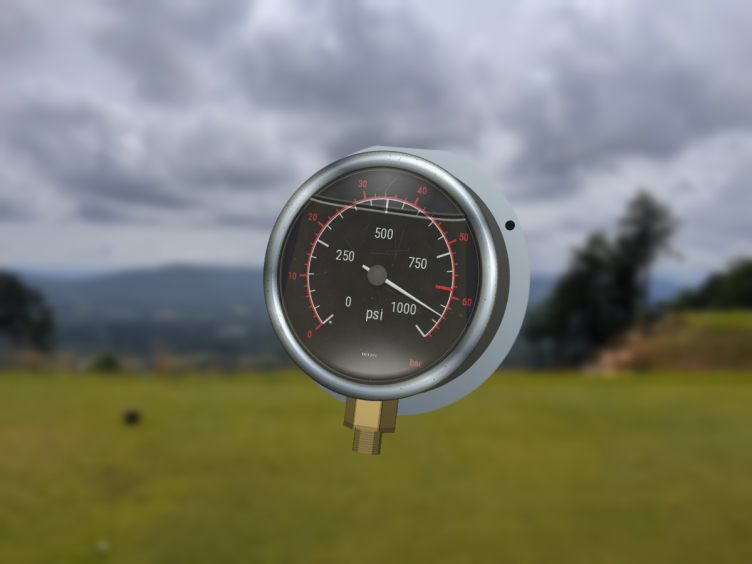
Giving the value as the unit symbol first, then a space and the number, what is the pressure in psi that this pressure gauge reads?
psi 925
